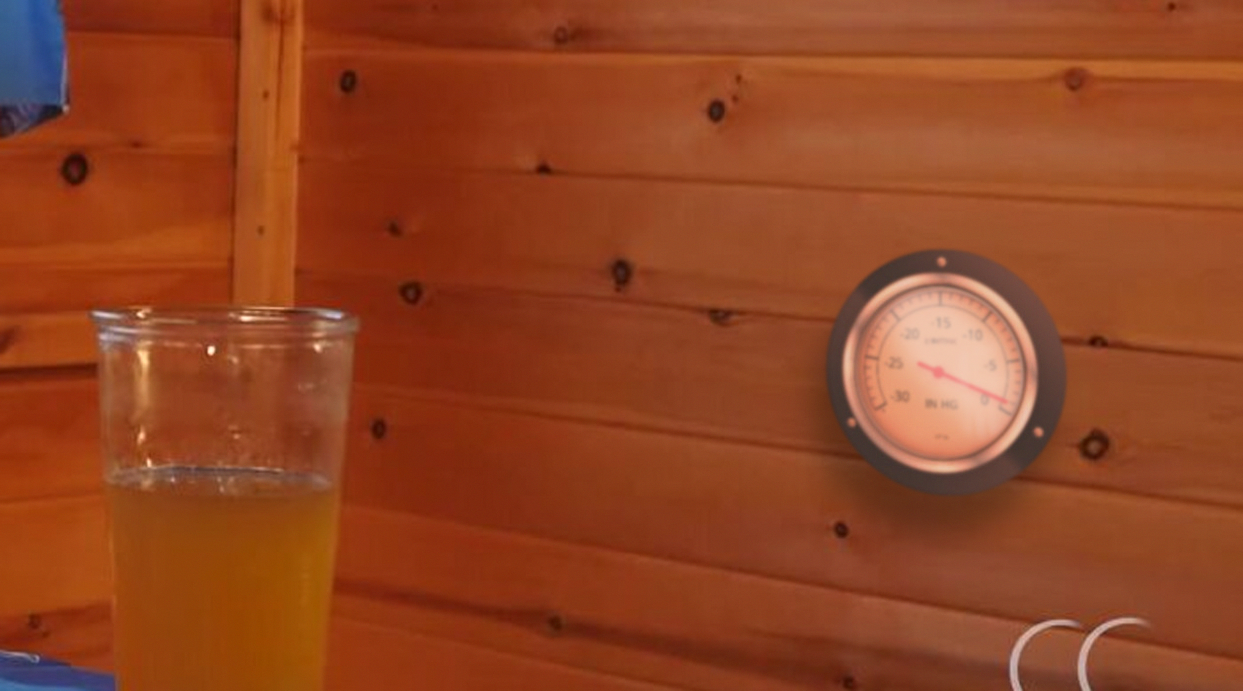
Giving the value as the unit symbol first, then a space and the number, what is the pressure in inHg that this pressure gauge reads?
inHg -1
